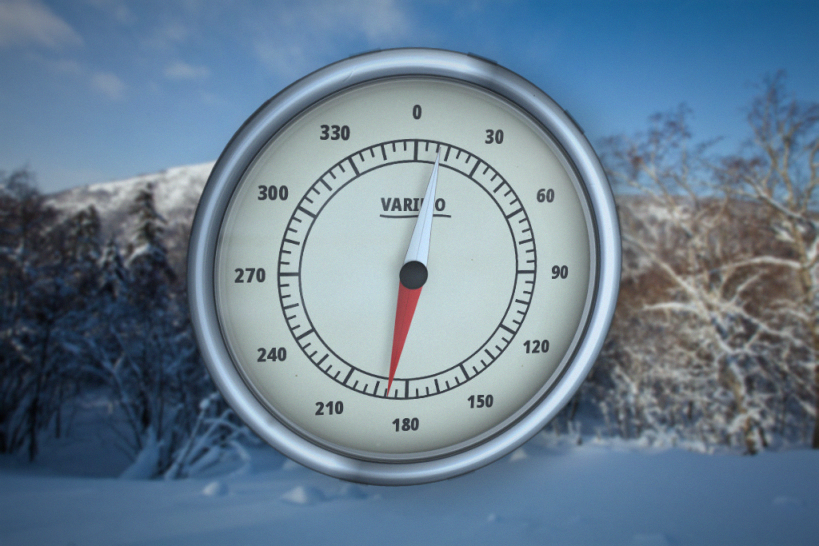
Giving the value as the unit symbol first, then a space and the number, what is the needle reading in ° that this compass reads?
° 190
